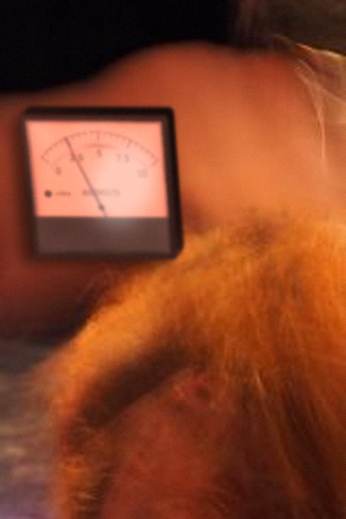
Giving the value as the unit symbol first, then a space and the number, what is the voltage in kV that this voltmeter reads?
kV 2.5
